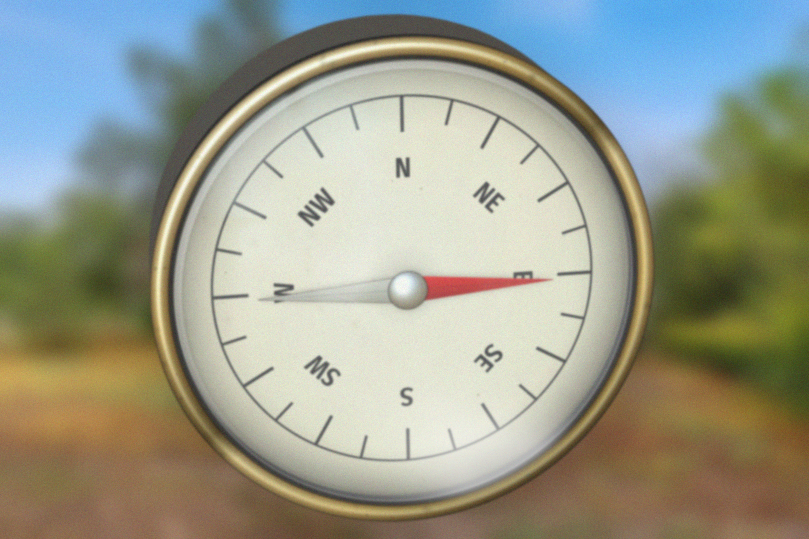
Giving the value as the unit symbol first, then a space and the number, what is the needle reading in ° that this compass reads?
° 90
